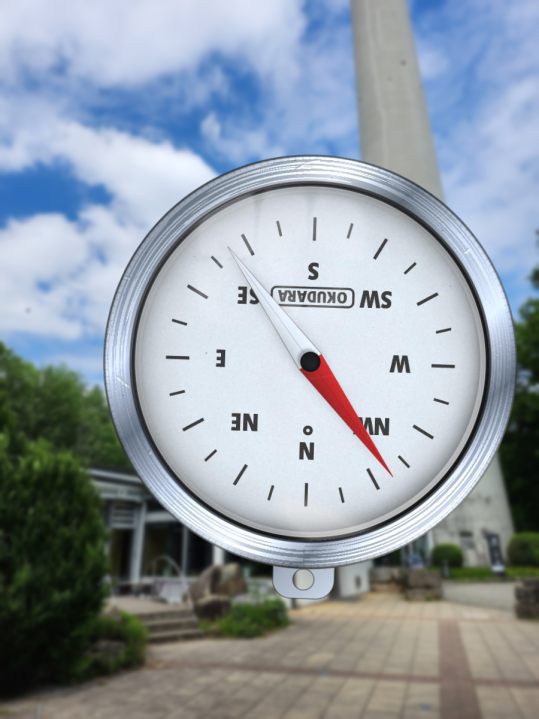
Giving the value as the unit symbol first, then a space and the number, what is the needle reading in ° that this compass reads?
° 322.5
